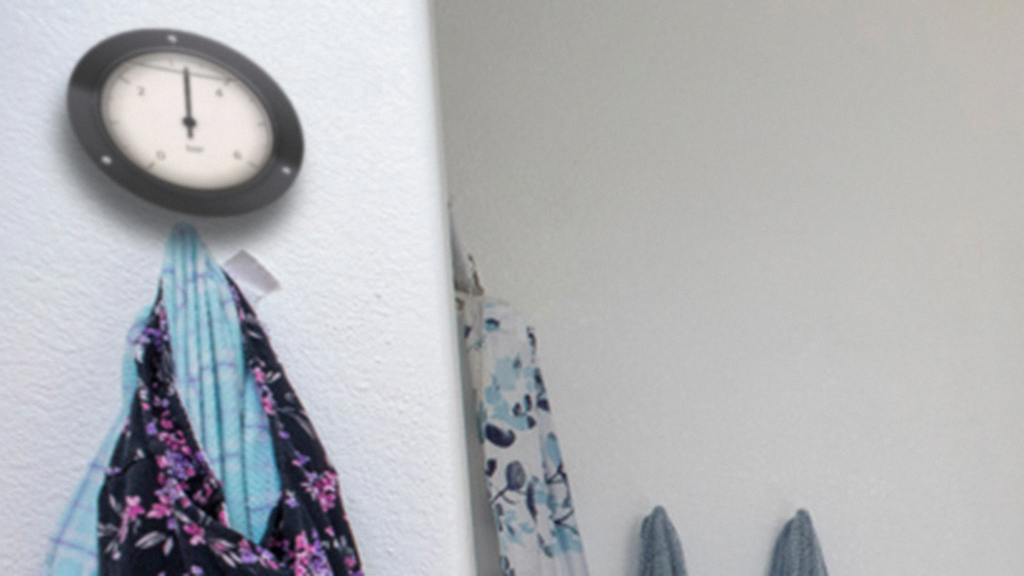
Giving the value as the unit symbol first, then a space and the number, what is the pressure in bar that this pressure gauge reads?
bar 3.25
